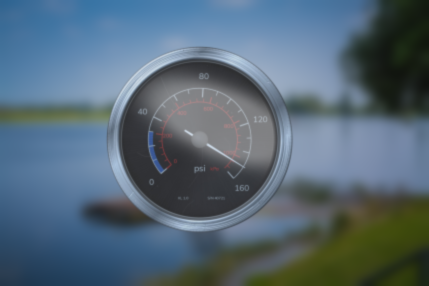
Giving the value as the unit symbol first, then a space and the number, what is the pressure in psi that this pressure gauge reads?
psi 150
